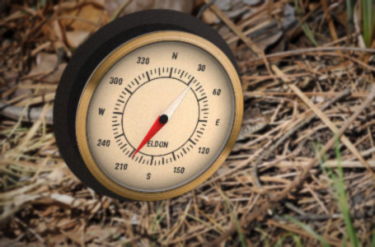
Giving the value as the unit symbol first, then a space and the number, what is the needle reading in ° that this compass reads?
° 210
